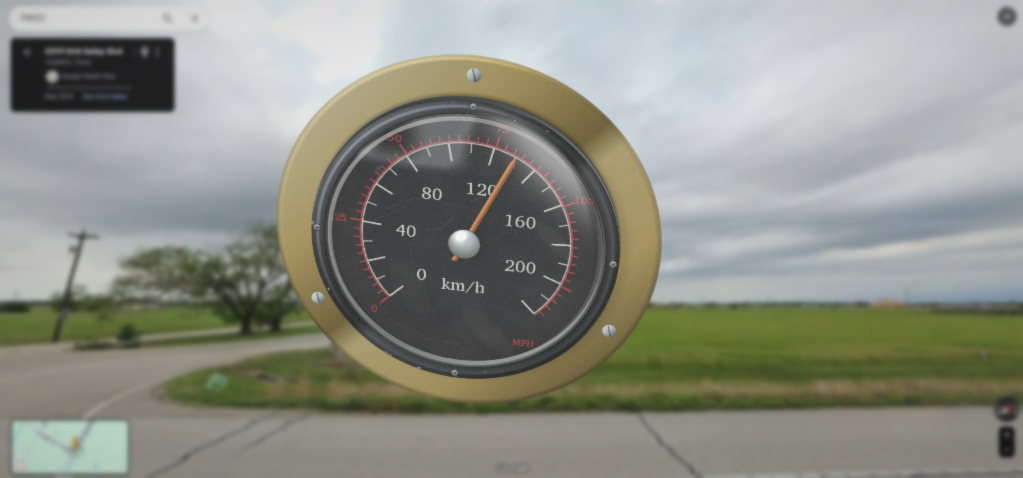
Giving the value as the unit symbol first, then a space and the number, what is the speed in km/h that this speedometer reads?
km/h 130
